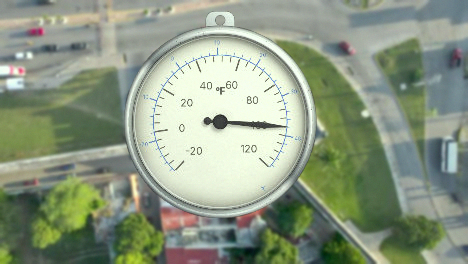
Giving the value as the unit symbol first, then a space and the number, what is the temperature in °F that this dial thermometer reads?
°F 100
